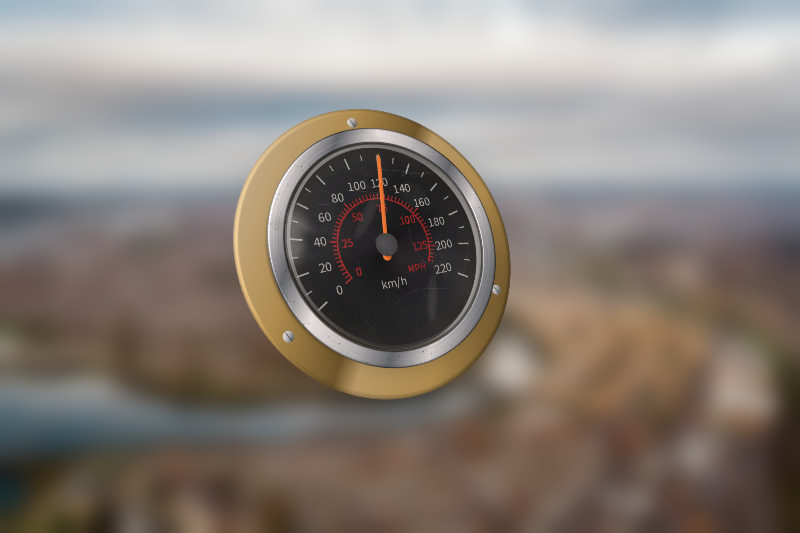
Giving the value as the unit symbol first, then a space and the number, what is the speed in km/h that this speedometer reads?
km/h 120
